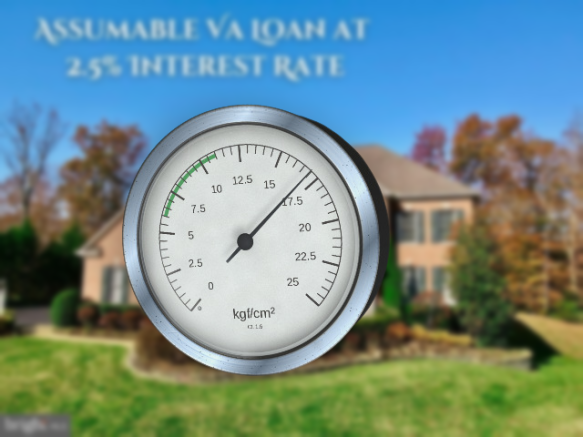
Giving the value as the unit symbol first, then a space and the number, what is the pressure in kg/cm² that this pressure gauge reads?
kg/cm² 17
